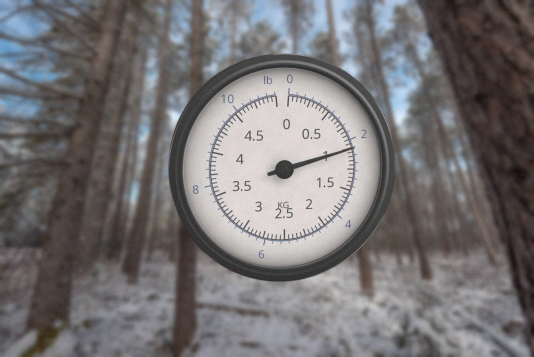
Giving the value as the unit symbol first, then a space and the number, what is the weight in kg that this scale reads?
kg 1
